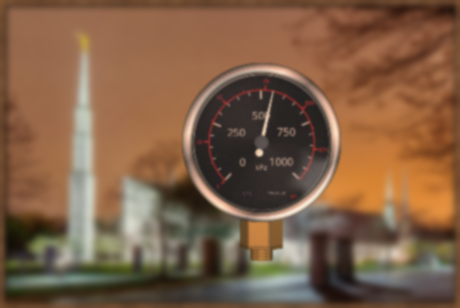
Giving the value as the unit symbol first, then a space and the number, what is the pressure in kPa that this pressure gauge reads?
kPa 550
